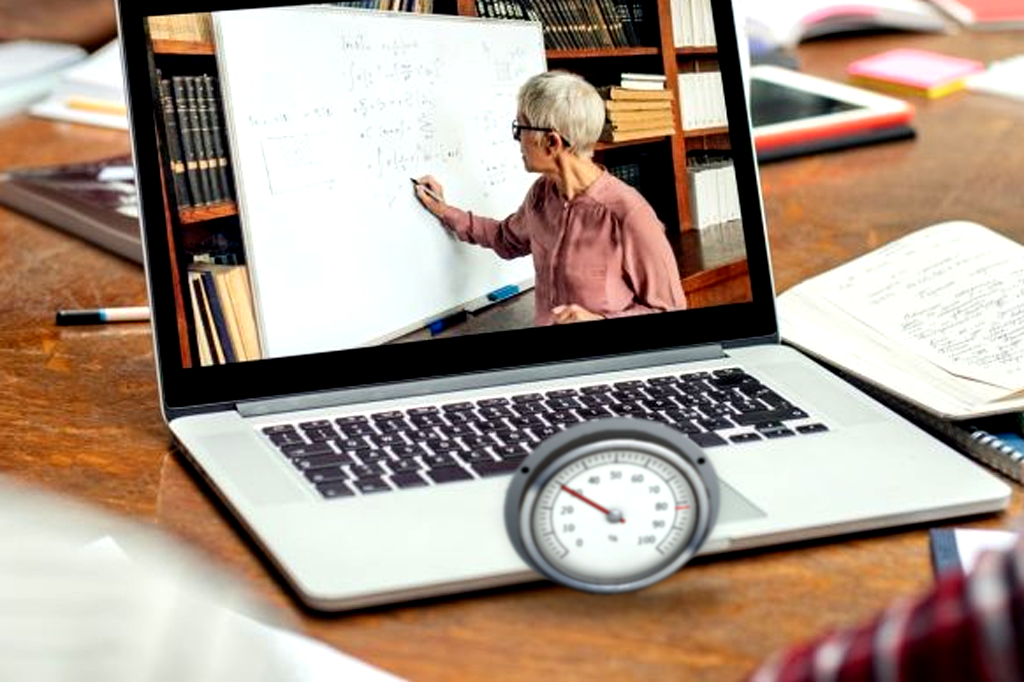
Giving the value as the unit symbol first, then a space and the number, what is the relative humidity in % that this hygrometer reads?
% 30
